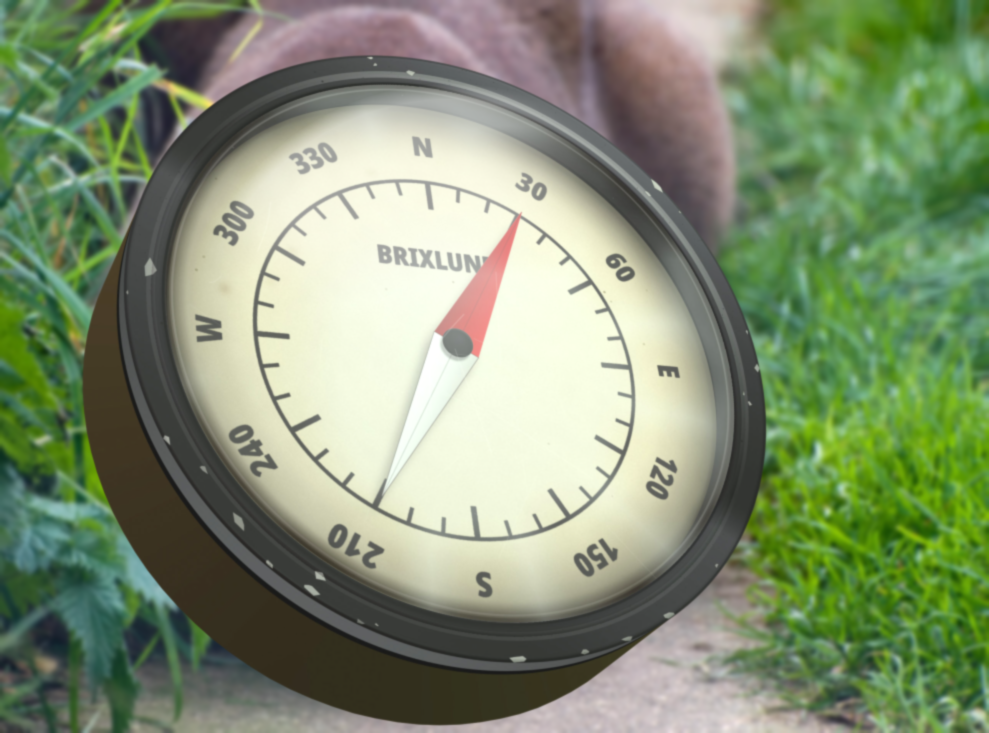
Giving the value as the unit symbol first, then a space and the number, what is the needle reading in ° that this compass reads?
° 30
